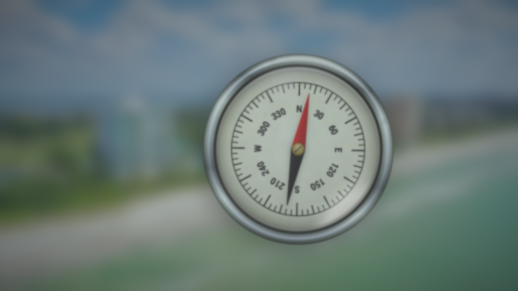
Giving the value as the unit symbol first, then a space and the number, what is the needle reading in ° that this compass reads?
° 10
